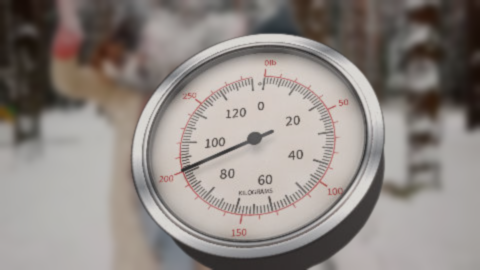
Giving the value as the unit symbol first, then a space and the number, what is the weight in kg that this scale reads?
kg 90
